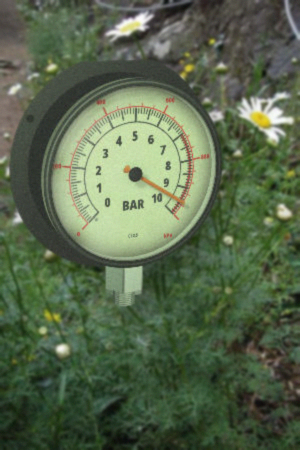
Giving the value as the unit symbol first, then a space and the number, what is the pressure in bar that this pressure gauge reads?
bar 9.5
